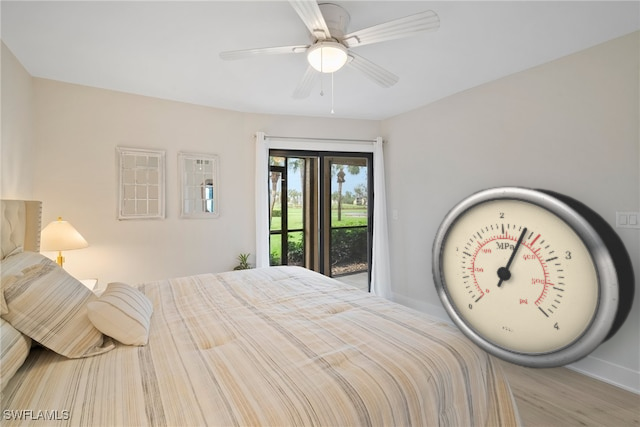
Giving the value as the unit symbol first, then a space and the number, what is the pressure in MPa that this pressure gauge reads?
MPa 2.4
